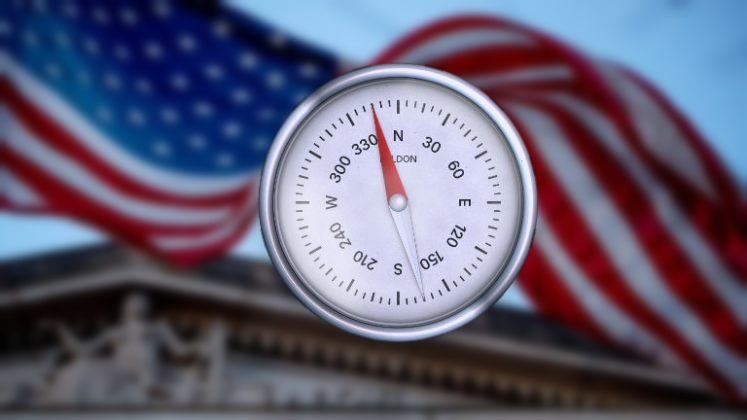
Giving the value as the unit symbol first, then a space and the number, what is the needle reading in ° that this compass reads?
° 345
